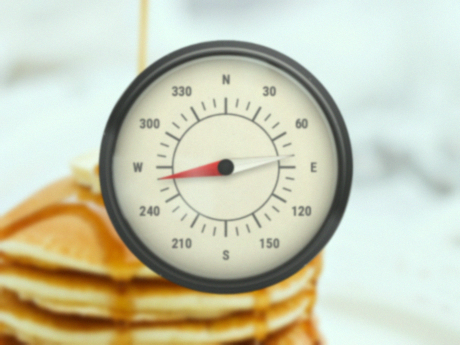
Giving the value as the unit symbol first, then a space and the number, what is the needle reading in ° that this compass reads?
° 260
